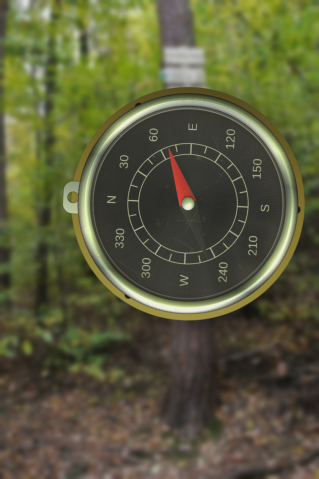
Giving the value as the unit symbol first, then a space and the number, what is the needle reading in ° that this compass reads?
° 67.5
